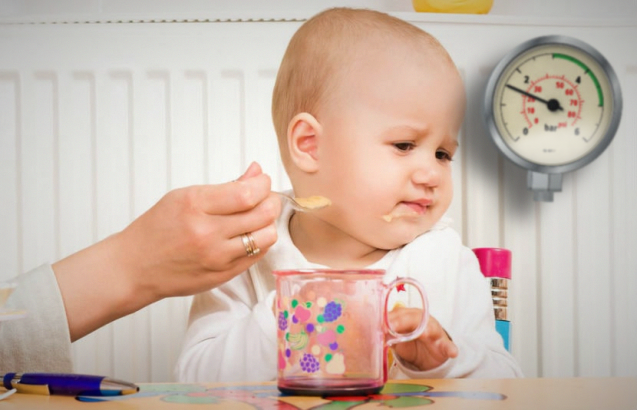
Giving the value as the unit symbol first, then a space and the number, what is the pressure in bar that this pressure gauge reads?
bar 1.5
